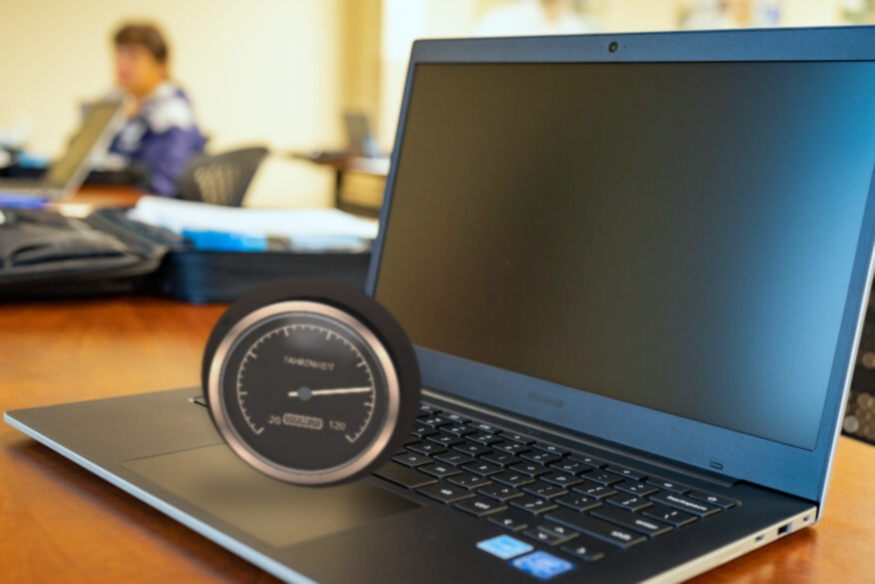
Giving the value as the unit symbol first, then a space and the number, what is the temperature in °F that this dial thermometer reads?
°F 92
